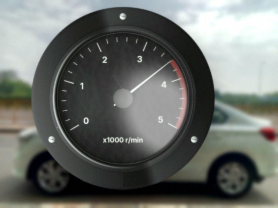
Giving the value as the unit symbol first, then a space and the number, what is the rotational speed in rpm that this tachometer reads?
rpm 3600
